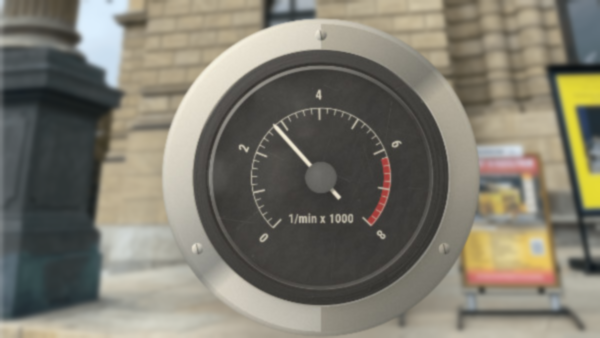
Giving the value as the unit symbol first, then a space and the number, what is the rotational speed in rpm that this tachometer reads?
rpm 2800
